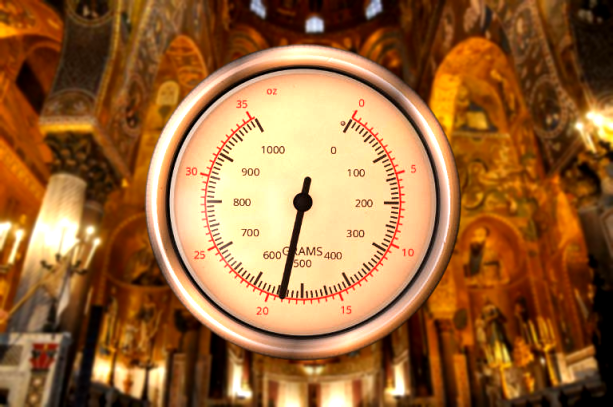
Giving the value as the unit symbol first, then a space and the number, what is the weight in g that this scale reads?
g 540
